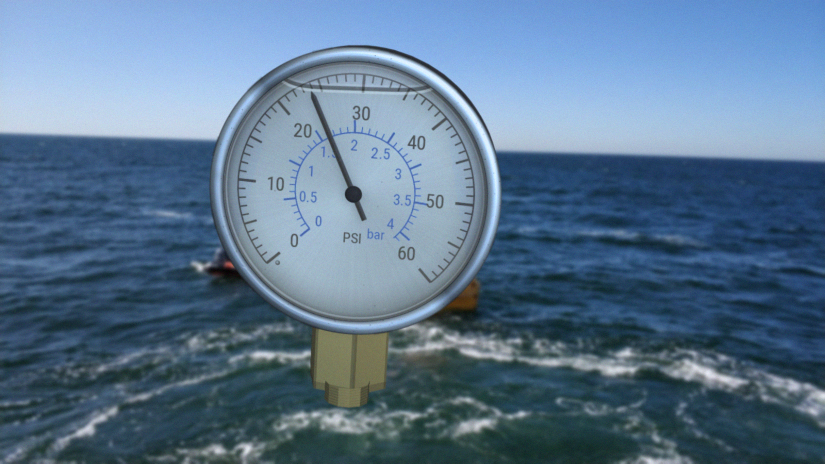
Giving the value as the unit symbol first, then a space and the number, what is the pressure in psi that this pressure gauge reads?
psi 24
